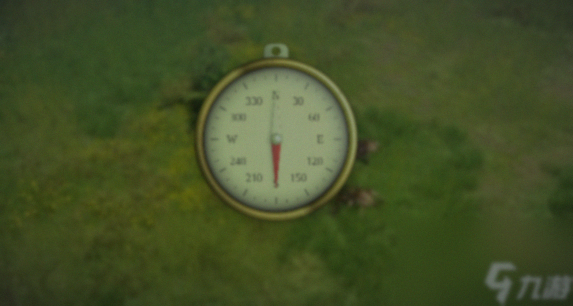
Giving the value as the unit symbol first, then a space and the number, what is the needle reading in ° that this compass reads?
° 180
